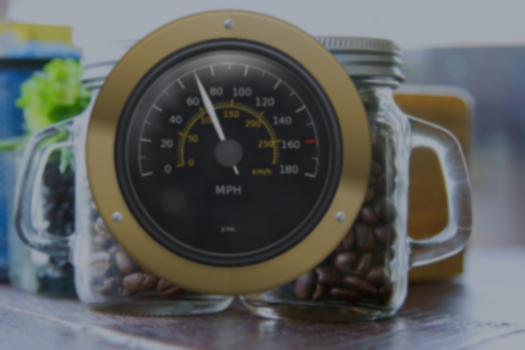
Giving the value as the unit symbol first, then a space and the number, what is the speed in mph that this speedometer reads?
mph 70
